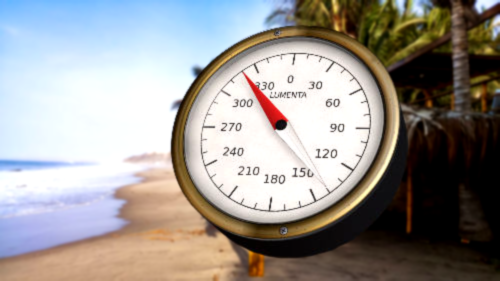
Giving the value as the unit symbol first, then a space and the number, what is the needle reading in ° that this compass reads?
° 320
